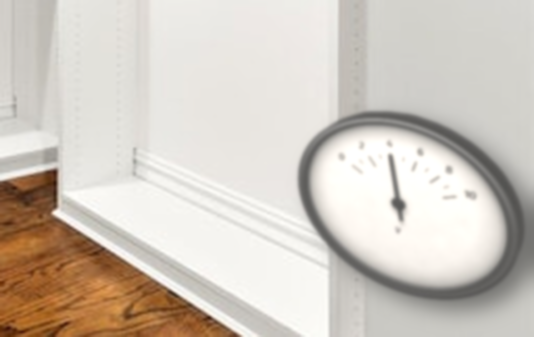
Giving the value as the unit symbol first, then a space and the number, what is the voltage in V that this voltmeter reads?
V 4
